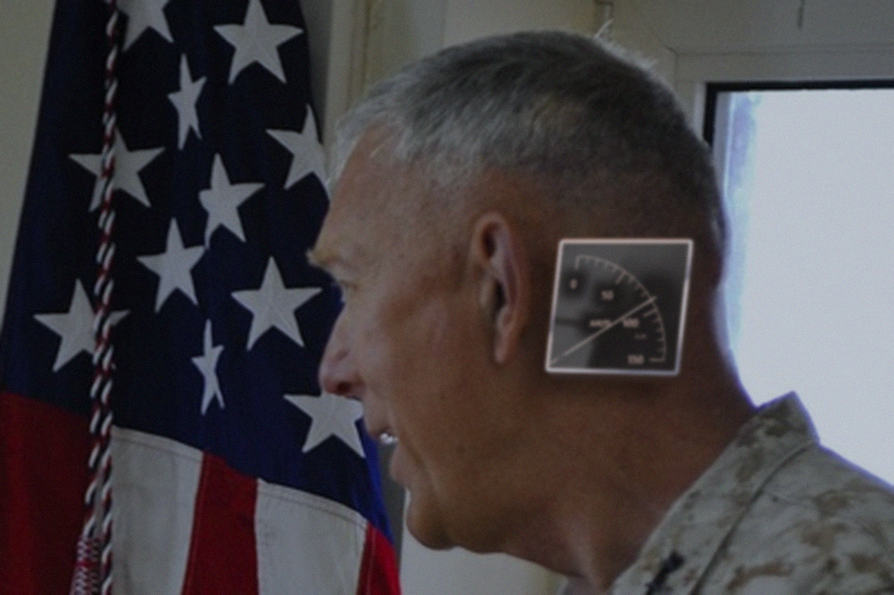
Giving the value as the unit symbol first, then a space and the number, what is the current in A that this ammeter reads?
A 90
